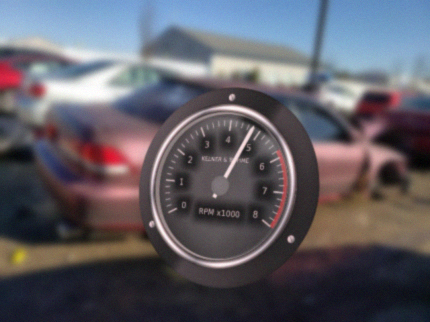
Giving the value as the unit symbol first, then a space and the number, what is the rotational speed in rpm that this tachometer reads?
rpm 4800
